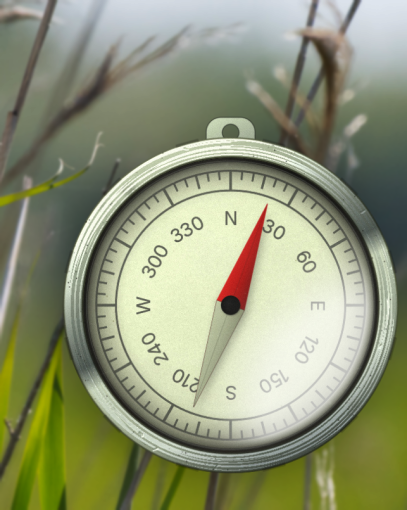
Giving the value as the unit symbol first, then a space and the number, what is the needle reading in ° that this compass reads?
° 20
